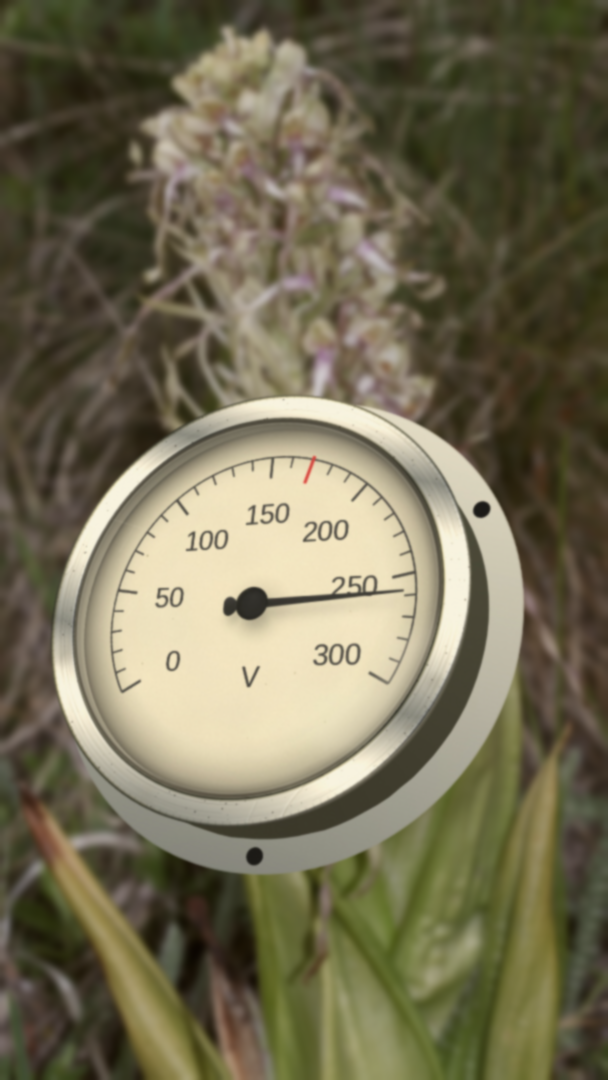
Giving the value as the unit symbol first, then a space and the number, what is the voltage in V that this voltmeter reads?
V 260
